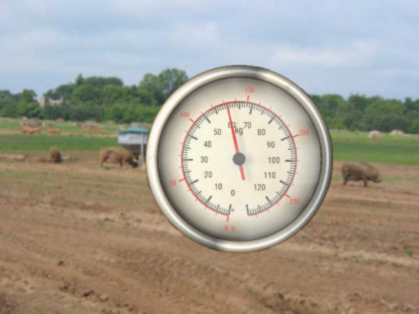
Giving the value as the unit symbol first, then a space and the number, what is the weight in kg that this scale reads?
kg 60
